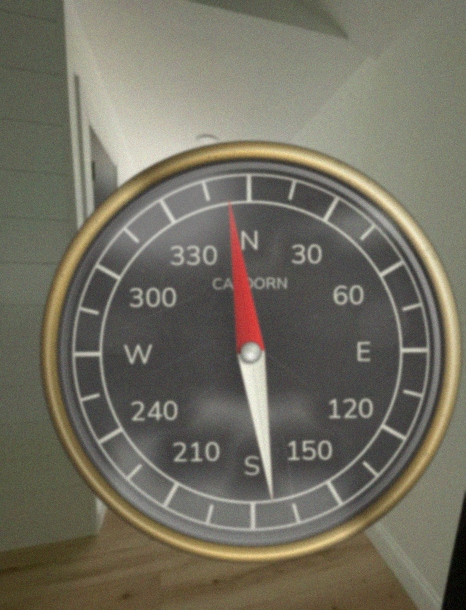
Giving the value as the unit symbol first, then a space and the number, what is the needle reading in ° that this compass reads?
° 352.5
